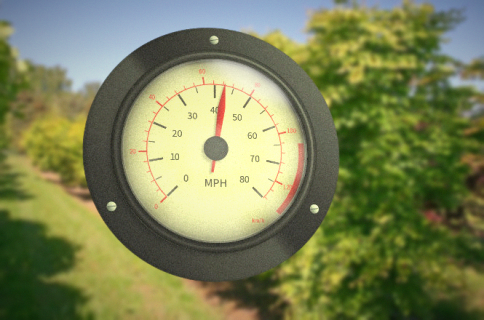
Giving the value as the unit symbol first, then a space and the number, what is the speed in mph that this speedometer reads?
mph 42.5
